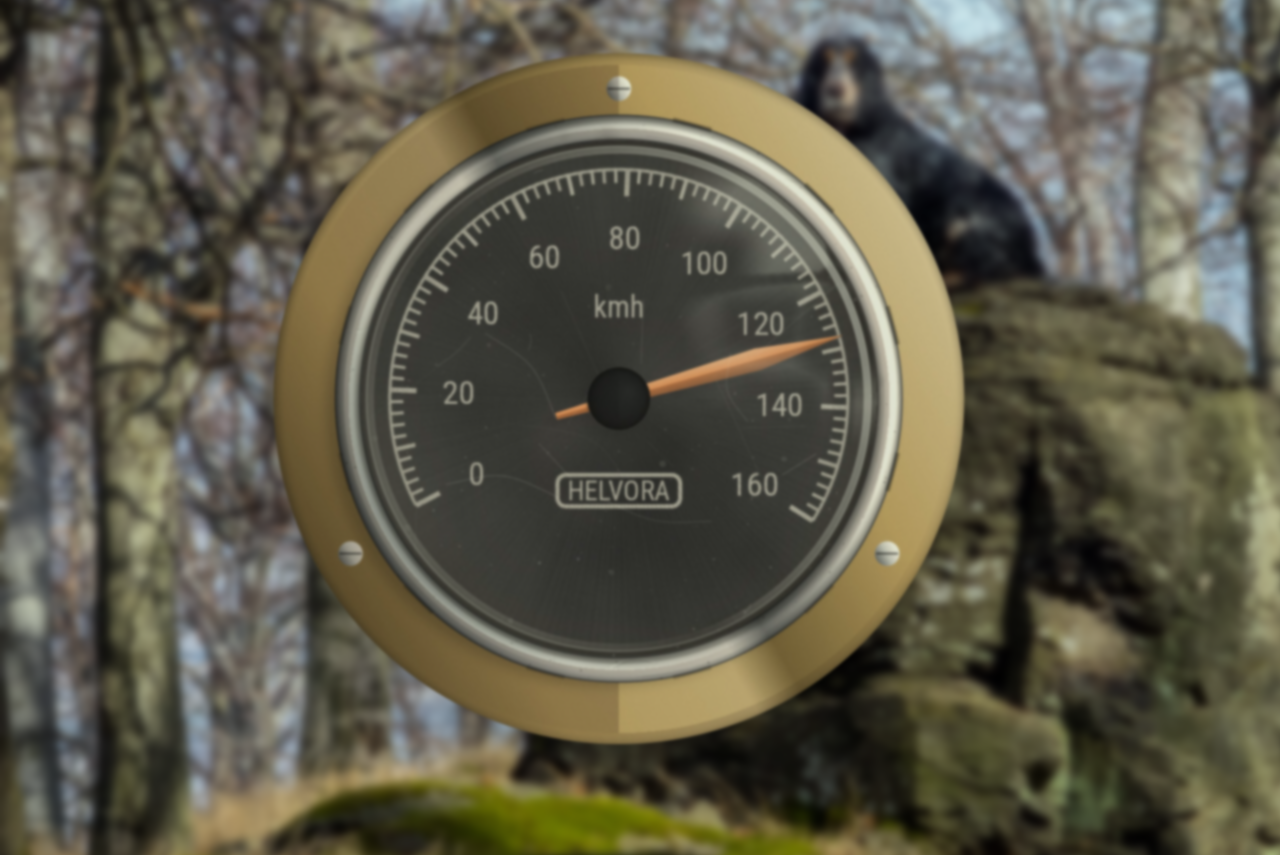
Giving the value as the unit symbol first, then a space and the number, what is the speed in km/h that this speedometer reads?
km/h 128
